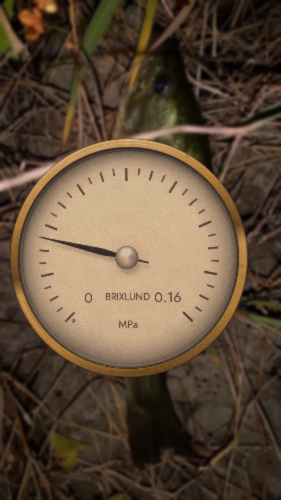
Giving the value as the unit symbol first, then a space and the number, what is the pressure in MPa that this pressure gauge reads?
MPa 0.035
